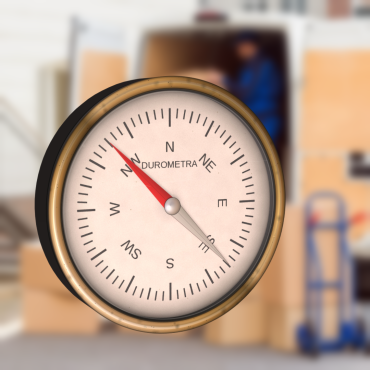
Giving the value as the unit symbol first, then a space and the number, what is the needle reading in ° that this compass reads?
° 315
